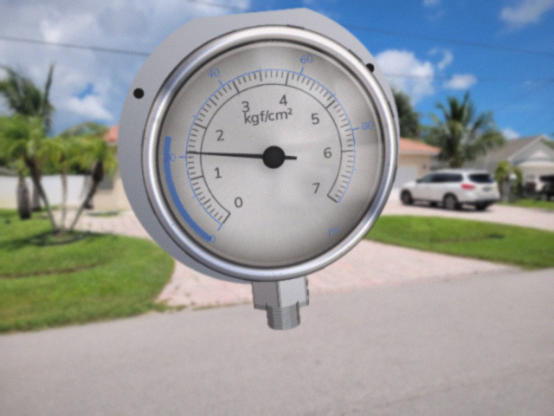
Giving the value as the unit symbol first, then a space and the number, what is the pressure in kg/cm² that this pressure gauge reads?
kg/cm² 1.5
